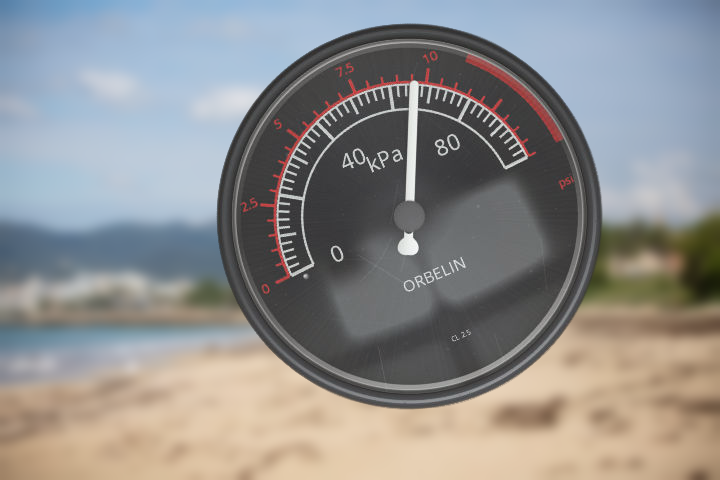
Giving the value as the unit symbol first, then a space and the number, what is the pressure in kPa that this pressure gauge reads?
kPa 66
